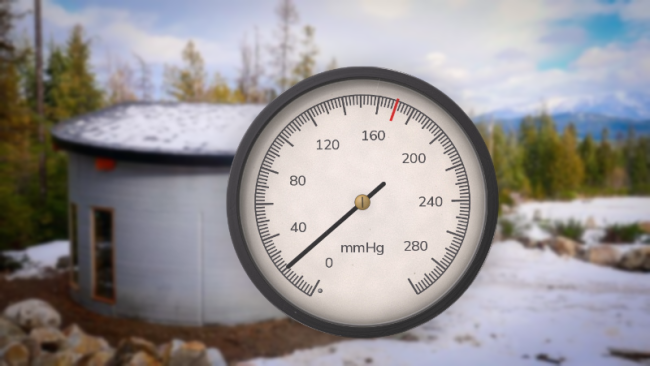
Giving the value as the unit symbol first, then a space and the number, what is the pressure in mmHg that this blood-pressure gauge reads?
mmHg 20
